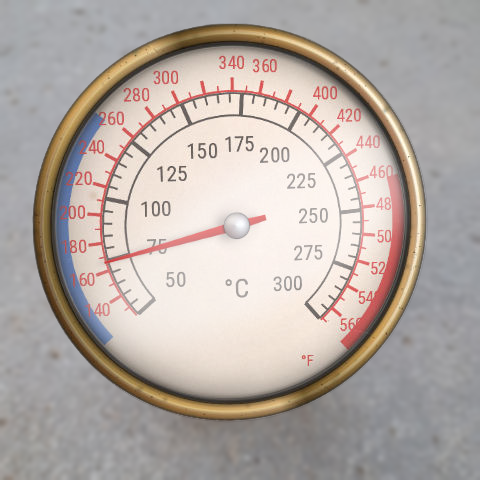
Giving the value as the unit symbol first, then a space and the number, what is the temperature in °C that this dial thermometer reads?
°C 75
